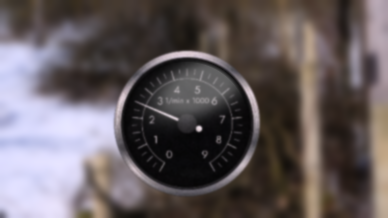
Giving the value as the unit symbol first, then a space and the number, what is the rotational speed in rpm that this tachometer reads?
rpm 2500
